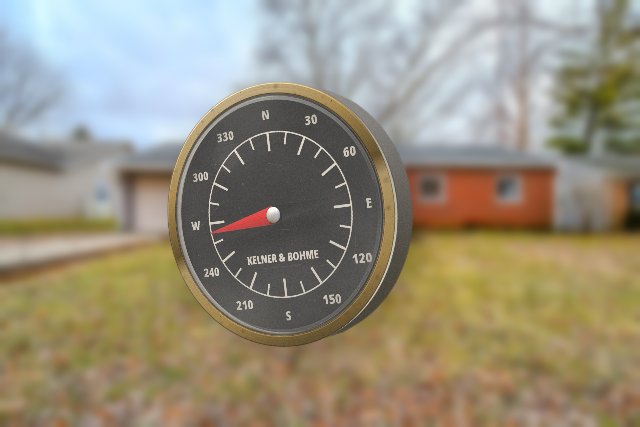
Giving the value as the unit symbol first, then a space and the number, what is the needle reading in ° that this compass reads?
° 262.5
